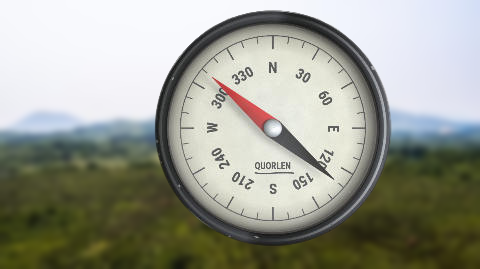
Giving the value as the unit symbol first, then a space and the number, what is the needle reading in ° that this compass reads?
° 310
